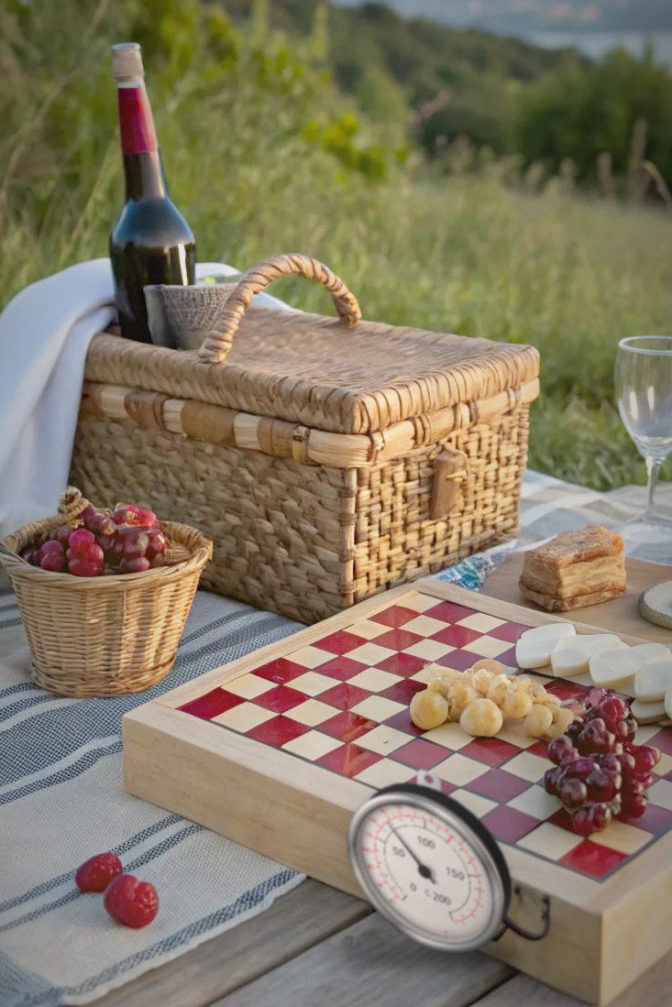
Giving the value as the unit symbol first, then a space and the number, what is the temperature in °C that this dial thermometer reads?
°C 70
